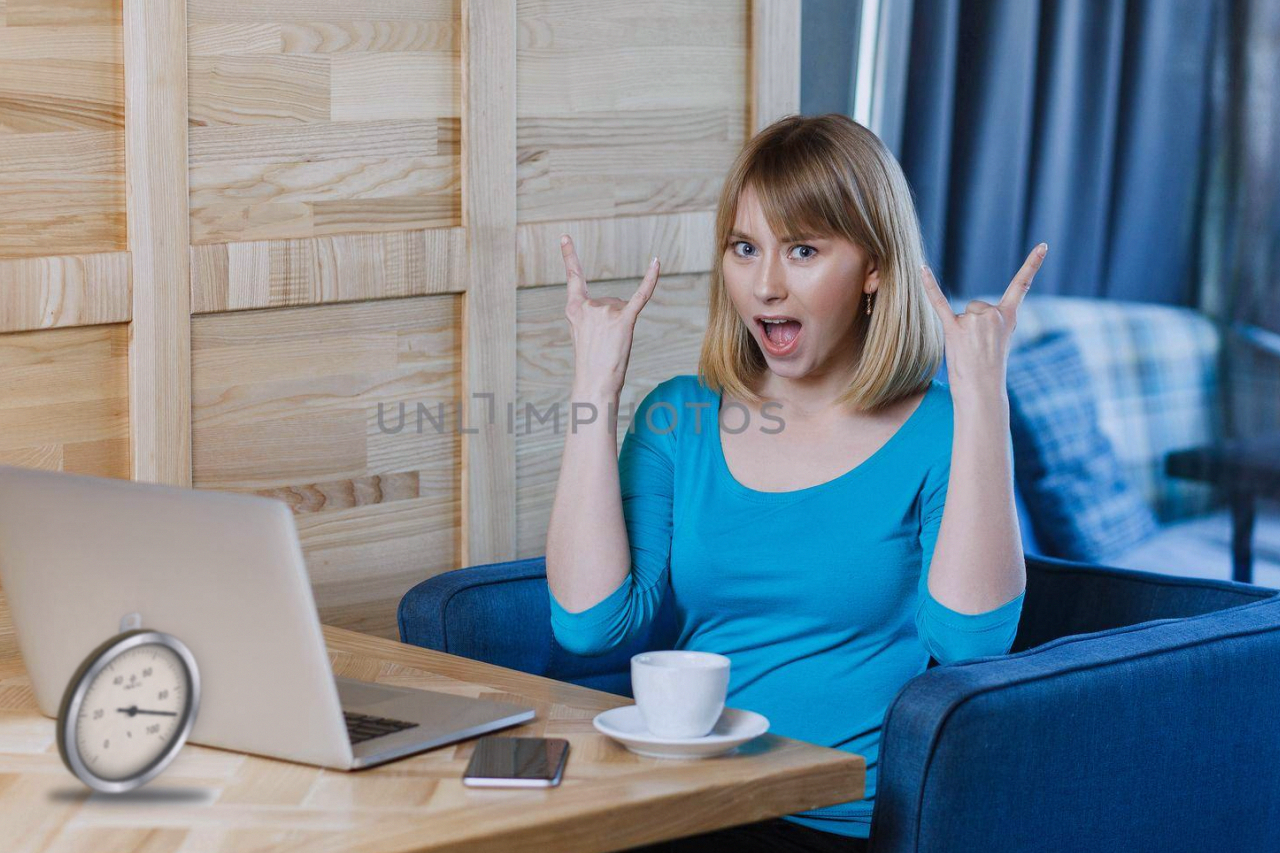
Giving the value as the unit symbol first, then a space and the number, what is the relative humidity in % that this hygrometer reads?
% 90
